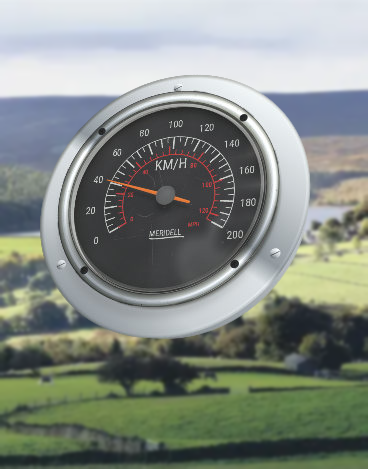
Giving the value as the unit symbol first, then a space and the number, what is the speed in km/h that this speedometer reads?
km/h 40
